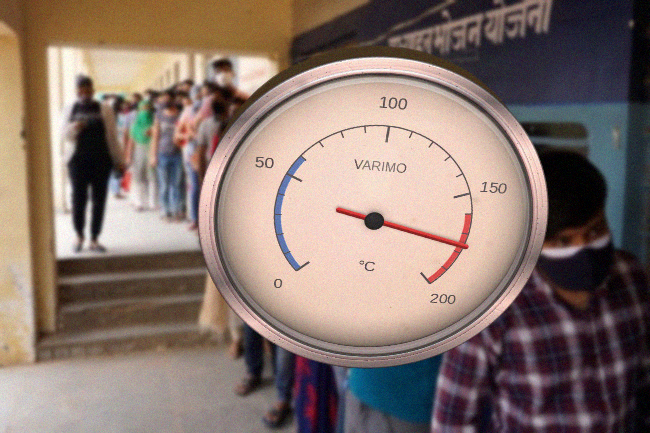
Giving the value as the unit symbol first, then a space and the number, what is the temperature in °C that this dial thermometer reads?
°C 175
